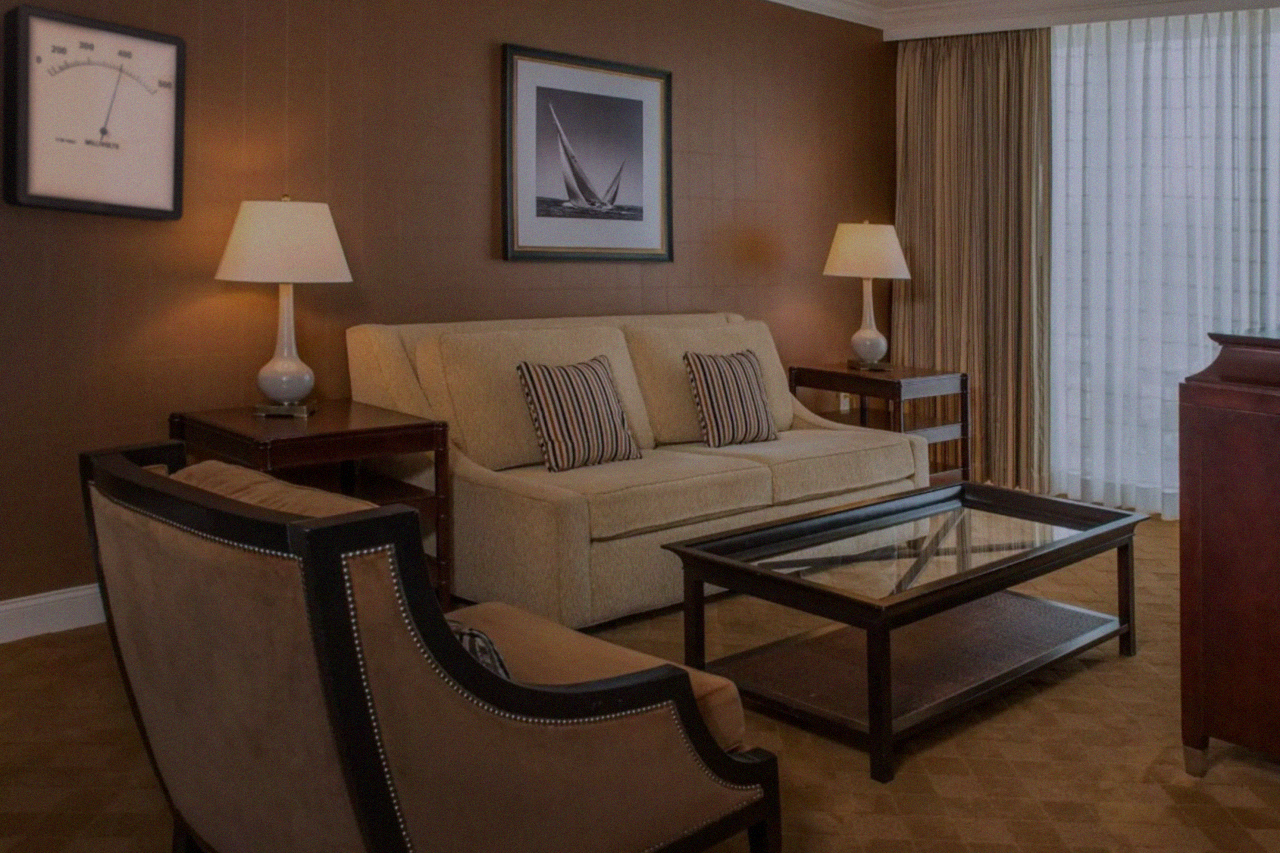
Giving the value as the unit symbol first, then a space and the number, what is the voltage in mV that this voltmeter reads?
mV 400
